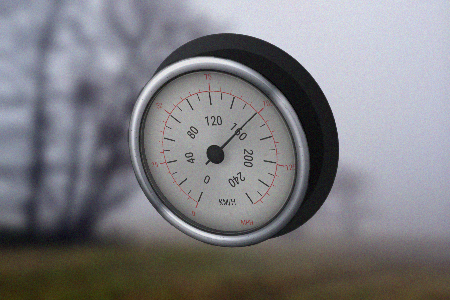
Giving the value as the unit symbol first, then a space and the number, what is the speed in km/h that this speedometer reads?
km/h 160
